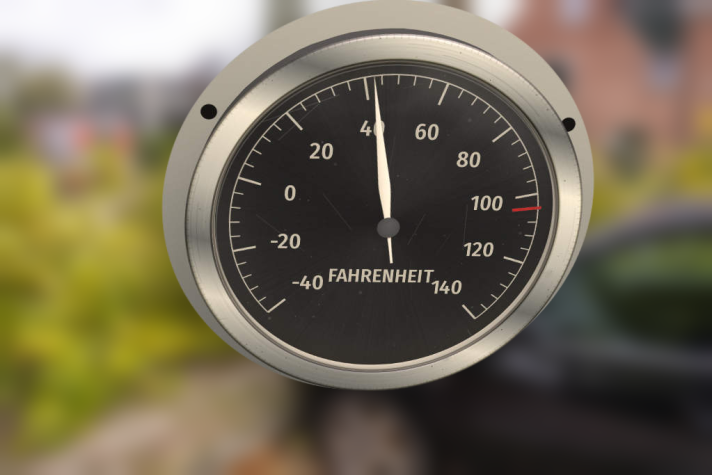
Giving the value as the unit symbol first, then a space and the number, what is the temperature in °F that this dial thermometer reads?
°F 42
